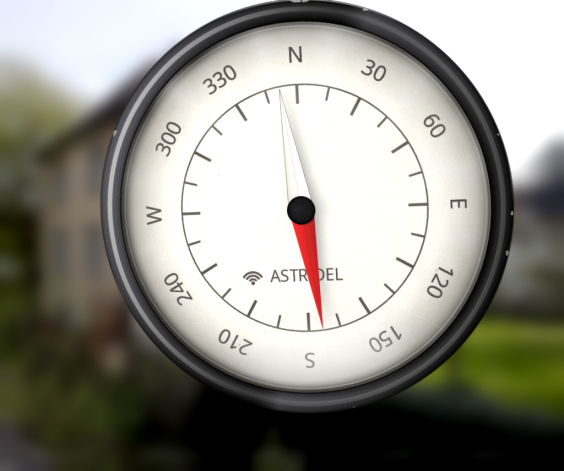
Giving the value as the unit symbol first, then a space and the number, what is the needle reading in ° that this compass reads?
° 172.5
